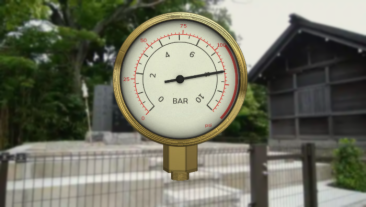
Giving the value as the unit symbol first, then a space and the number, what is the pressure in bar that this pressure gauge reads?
bar 8
